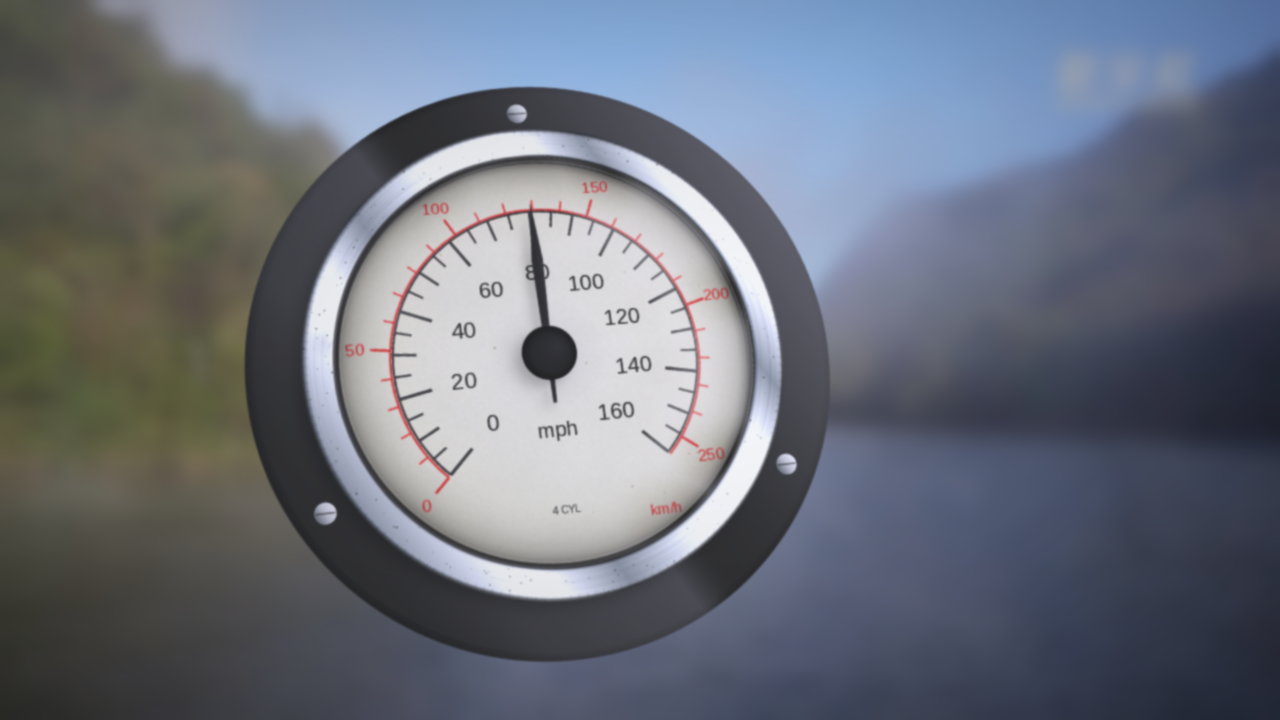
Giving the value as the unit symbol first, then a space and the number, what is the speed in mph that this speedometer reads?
mph 80
